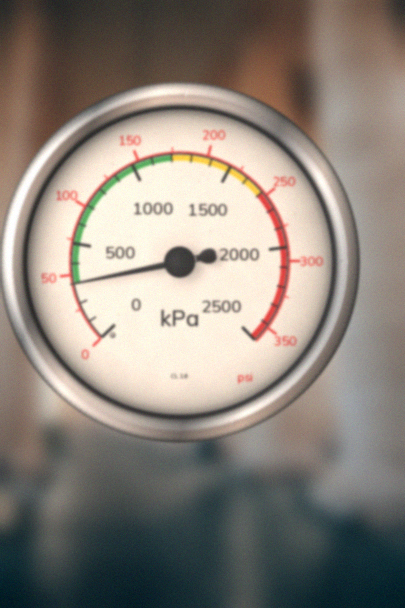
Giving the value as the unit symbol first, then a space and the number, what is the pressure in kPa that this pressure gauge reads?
kPa 300
